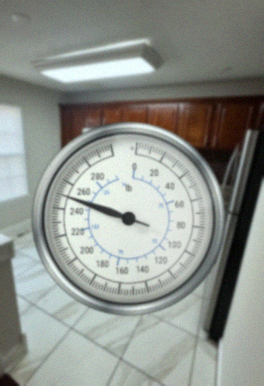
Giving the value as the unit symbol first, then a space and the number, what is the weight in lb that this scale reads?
lb 250
